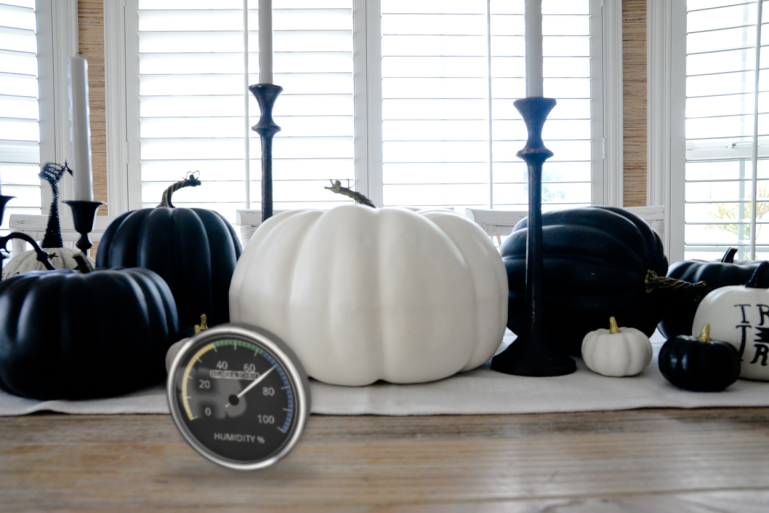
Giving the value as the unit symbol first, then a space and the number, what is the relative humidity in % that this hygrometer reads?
% 70
